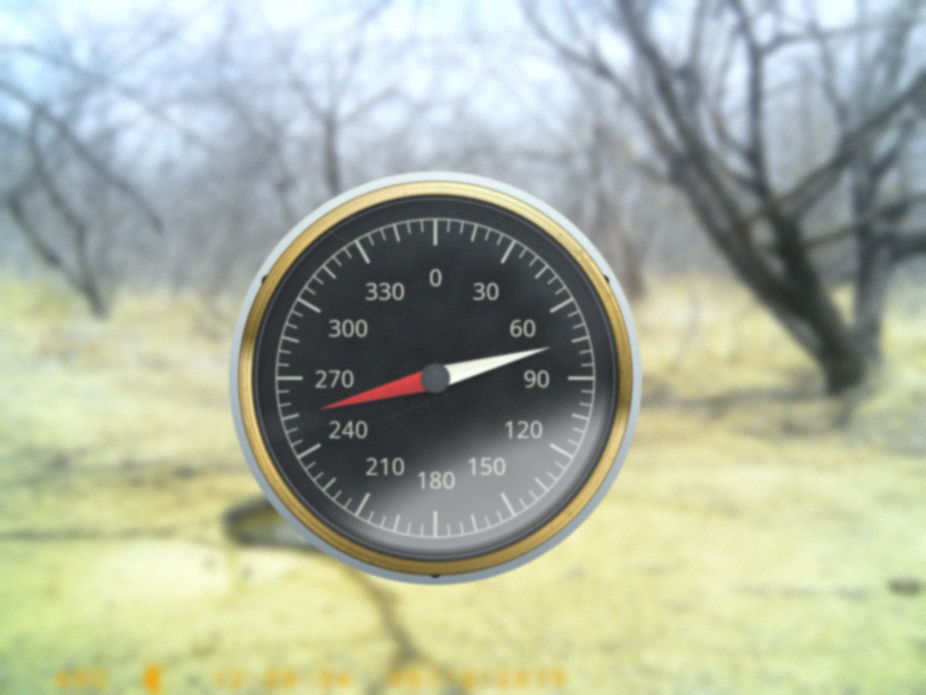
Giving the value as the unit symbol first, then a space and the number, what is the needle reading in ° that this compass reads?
° 255
